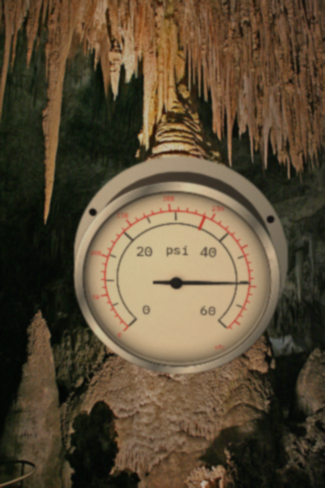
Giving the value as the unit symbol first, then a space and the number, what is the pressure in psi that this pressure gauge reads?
psi 50
